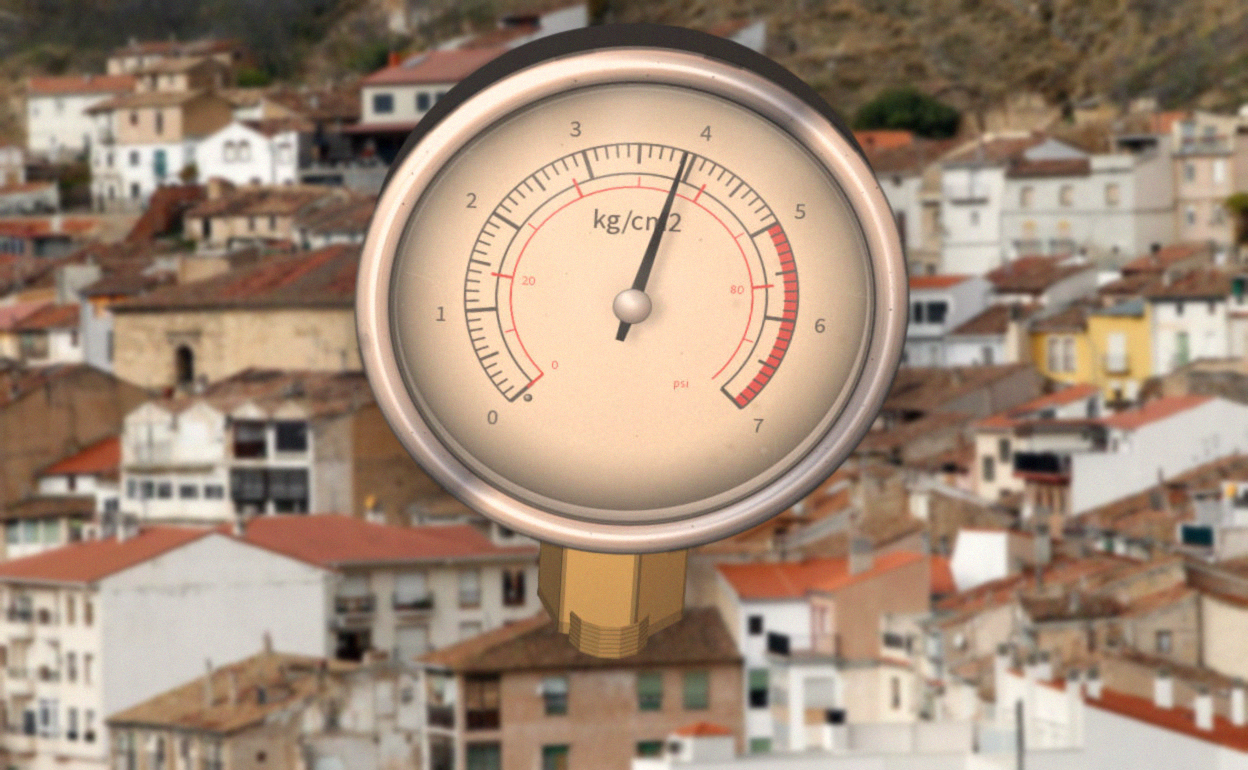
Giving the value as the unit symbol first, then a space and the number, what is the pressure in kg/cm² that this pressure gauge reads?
kg/cm² 3.9
